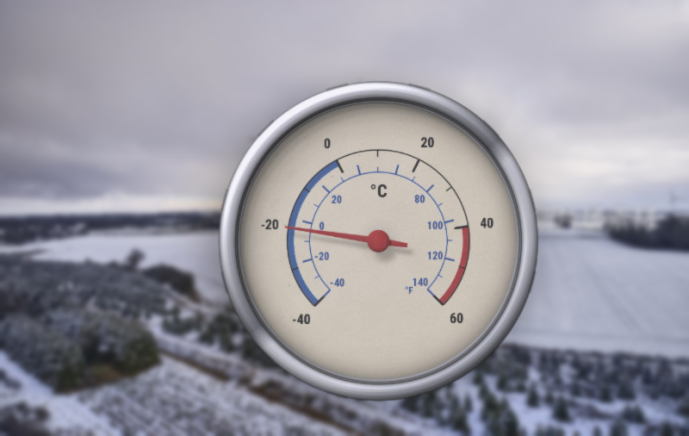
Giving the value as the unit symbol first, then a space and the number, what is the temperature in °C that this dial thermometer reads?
°C -20
